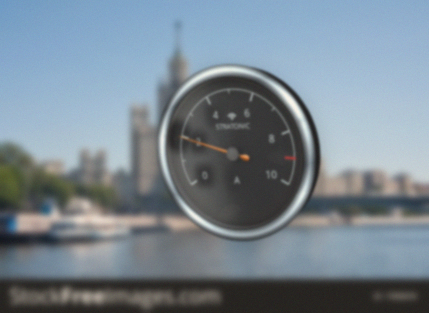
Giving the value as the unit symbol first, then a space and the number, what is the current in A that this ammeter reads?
A 2
